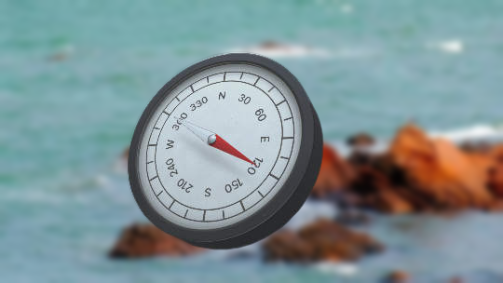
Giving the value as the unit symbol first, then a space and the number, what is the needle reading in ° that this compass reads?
° 120
